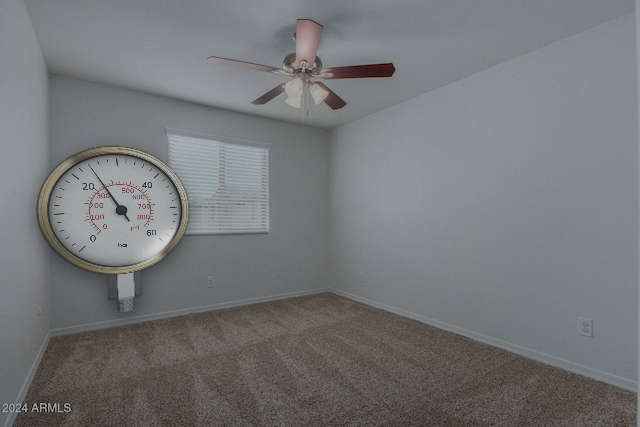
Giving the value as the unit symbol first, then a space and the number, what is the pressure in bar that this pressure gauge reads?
bar 24
